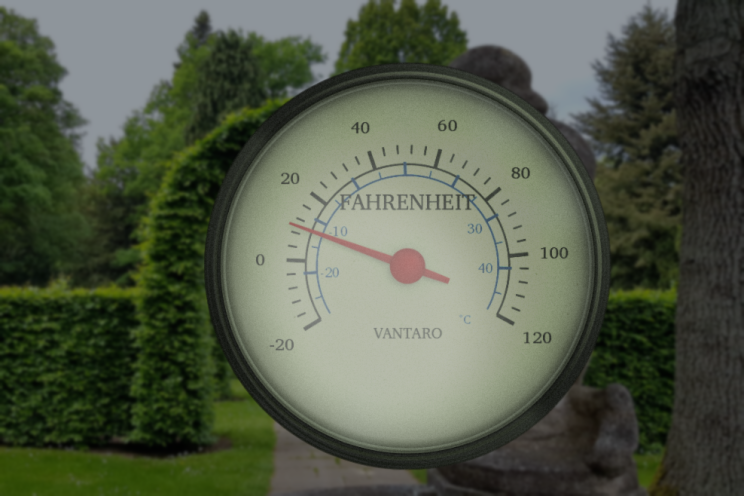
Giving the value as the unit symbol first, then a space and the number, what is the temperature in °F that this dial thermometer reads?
°F 10
